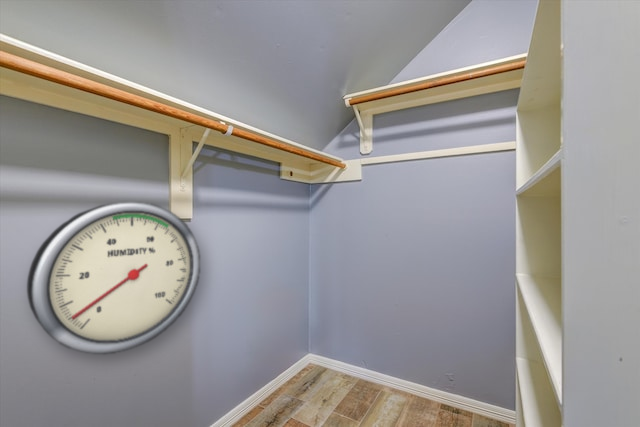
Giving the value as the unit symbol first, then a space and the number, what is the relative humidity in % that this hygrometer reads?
% 5
